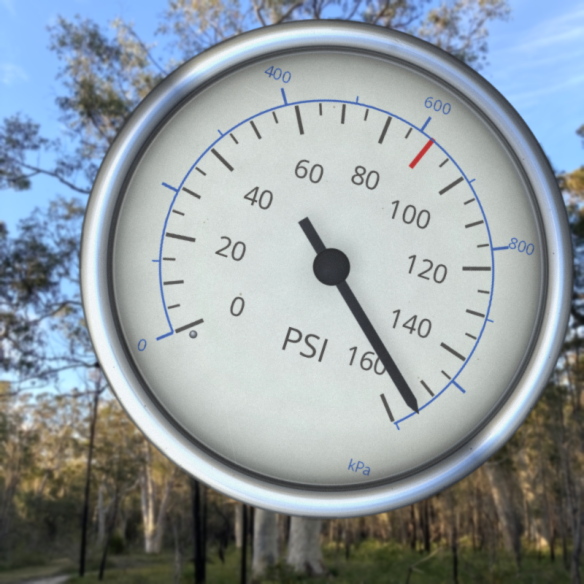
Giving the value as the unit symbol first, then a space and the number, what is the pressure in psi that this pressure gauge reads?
psi 155
